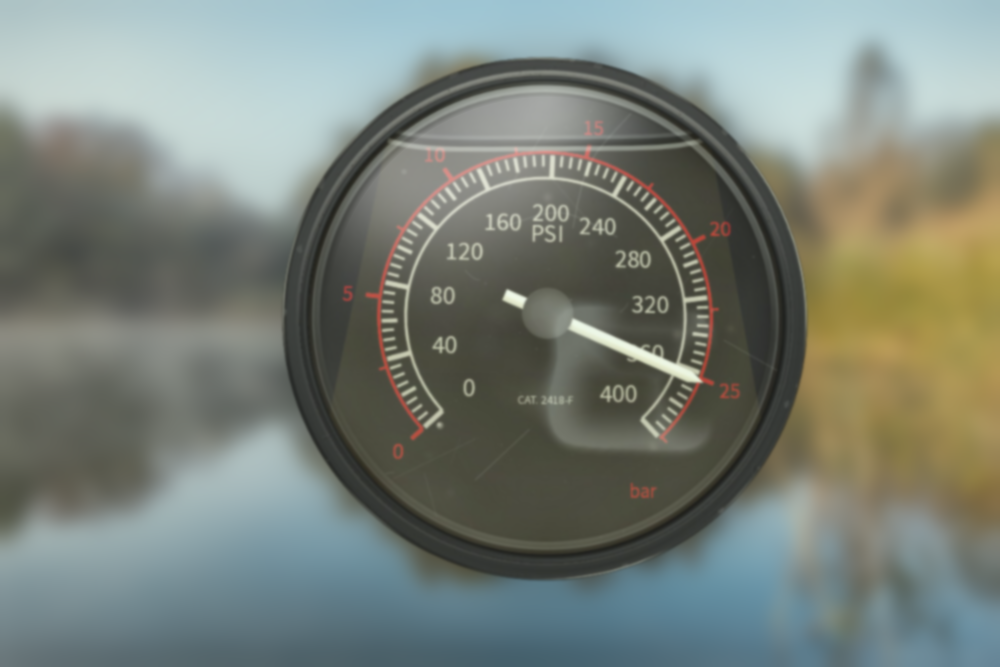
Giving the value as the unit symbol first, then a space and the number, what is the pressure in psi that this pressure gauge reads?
psi 365
